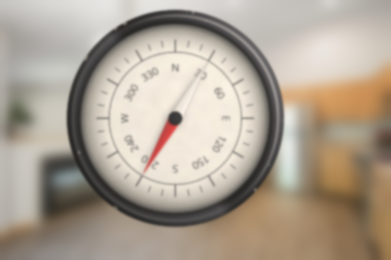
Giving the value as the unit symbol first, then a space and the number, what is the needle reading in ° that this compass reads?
° 210
